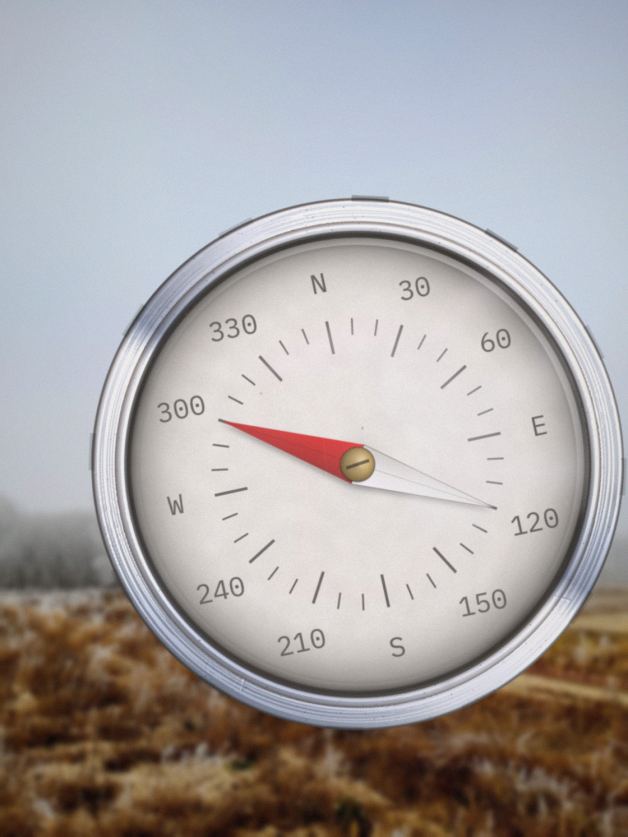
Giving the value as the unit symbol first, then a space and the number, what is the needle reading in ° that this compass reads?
° 300
